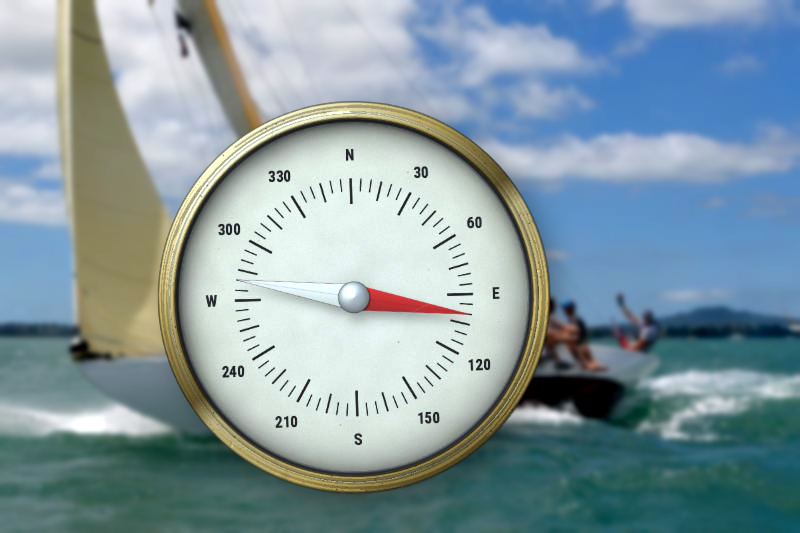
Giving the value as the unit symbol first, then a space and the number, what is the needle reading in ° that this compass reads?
° 100
